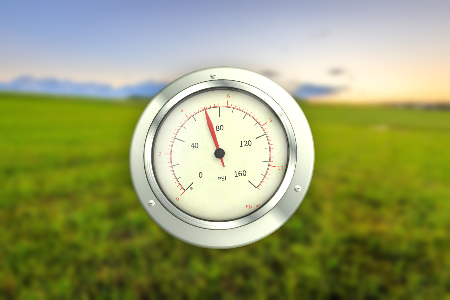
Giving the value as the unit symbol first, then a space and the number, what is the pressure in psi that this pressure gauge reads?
psi 70
